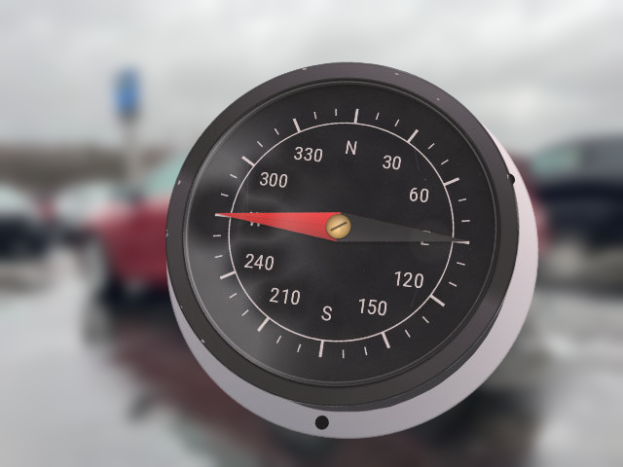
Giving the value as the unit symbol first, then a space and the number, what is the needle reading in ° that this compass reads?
° 270
